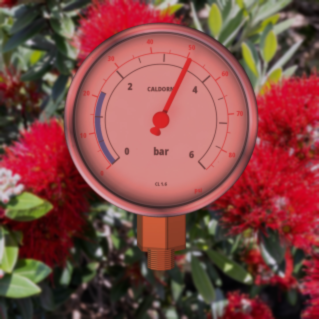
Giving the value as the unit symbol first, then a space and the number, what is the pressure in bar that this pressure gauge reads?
bar 3.5
